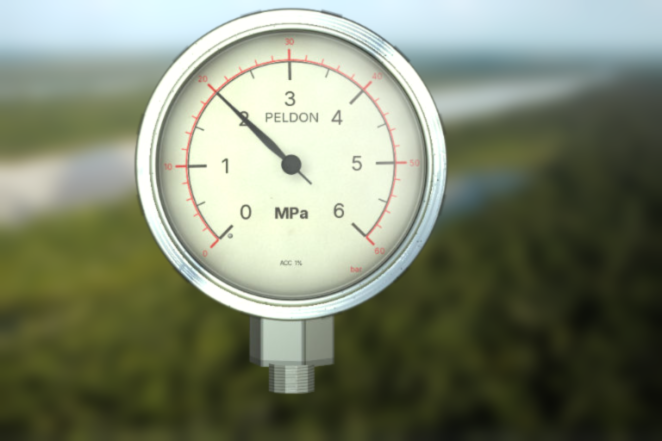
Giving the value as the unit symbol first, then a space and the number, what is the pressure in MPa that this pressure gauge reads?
MPa 2
